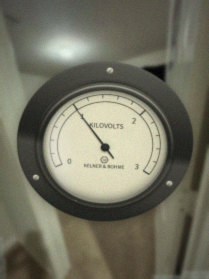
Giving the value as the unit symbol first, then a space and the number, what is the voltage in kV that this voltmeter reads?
kV 1
